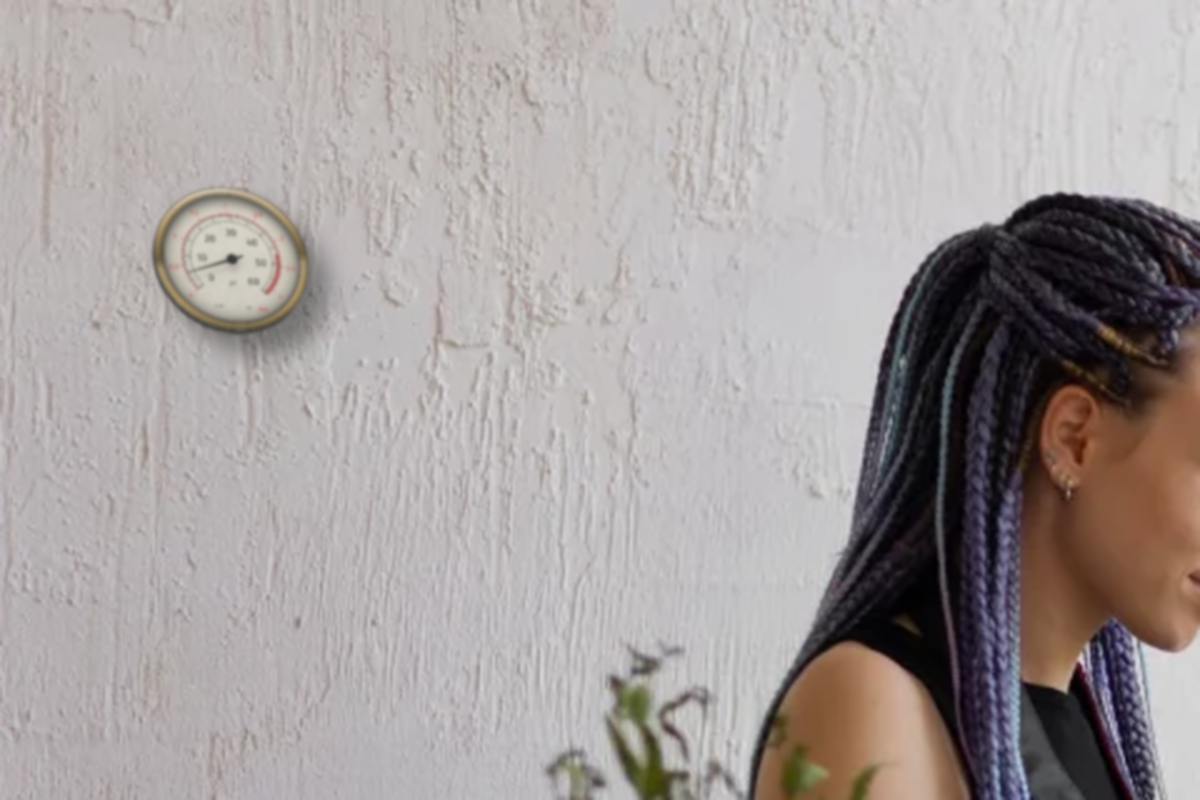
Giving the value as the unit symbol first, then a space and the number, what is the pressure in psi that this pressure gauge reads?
psi 5
